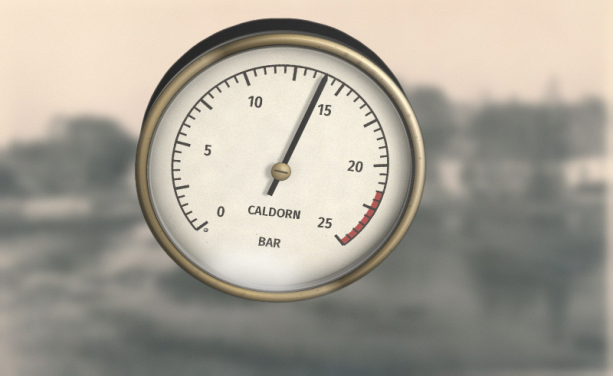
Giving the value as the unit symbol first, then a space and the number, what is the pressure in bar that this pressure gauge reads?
bar 14
